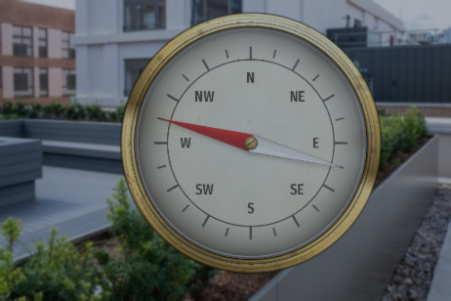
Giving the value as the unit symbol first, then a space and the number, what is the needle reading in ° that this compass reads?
° 285
